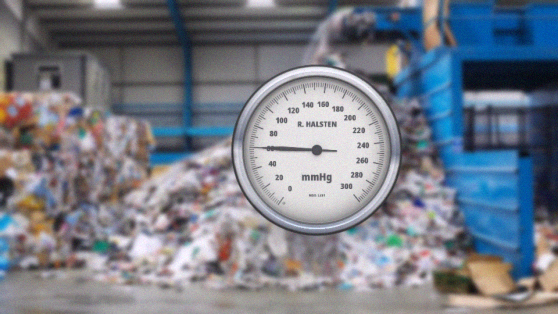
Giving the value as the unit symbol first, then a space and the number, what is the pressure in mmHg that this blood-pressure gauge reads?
mmHg 60
